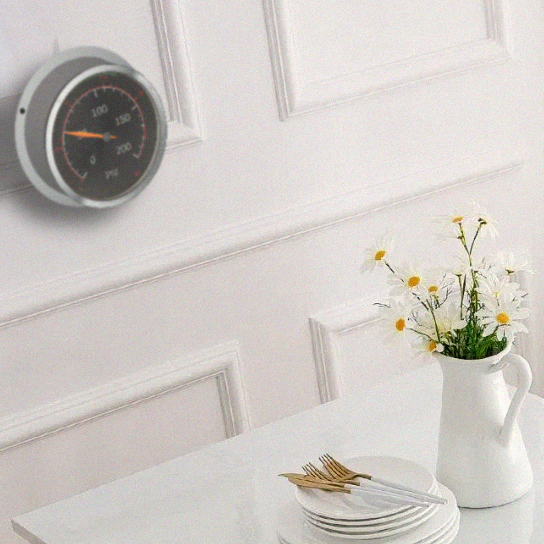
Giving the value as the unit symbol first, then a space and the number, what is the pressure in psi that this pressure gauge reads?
psi 50
